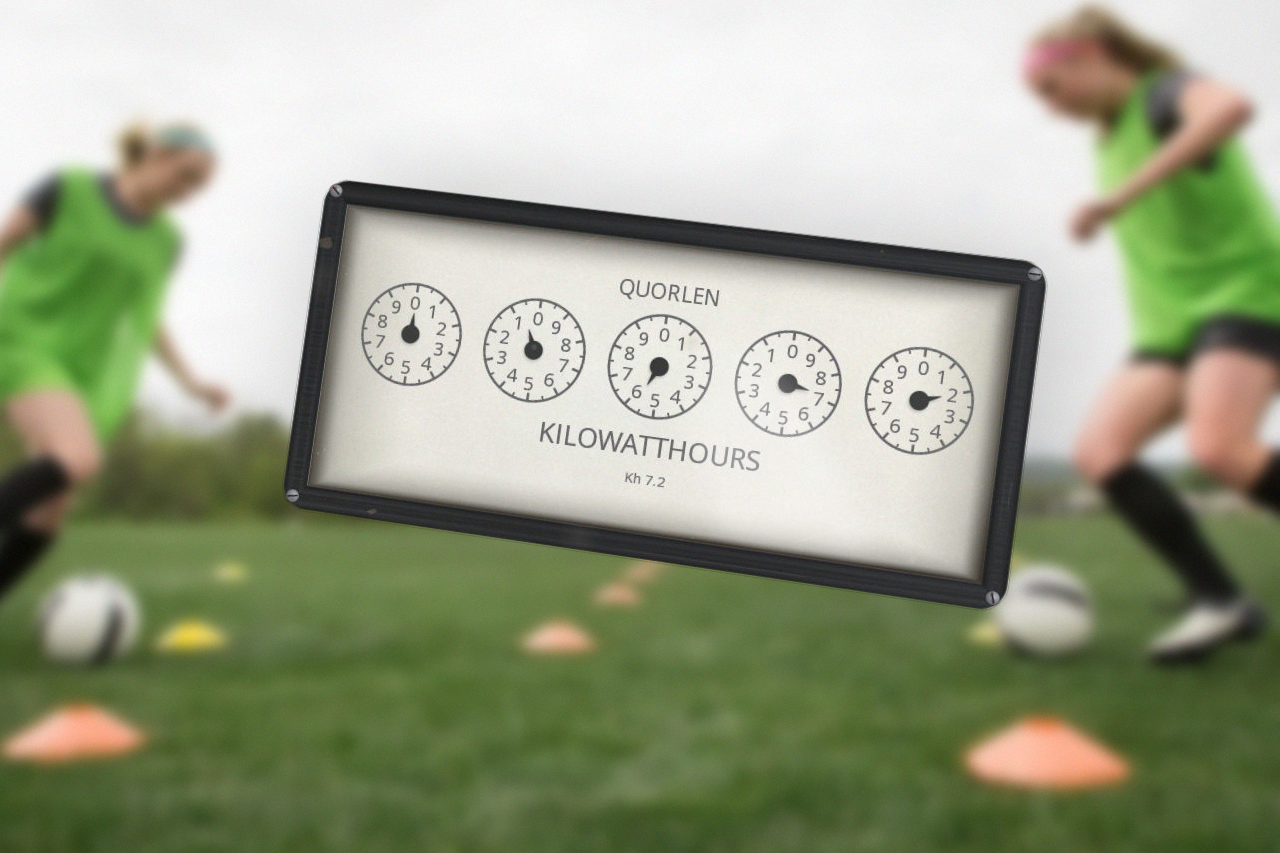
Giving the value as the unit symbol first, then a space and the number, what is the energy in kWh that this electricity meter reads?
kWh 572
